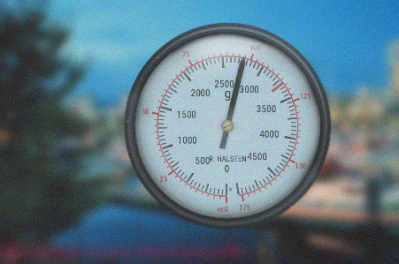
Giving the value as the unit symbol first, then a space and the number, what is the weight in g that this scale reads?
g 2750
